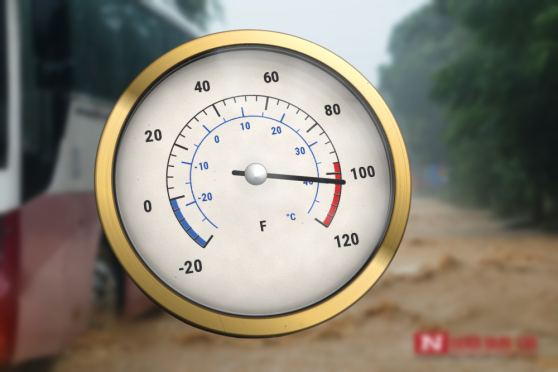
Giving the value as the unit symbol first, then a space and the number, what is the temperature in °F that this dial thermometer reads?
°F 104
